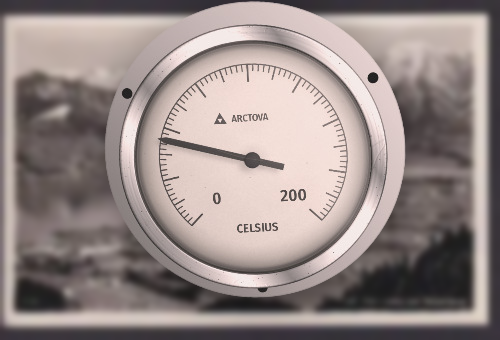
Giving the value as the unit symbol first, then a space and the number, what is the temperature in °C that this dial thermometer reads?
°C 45
